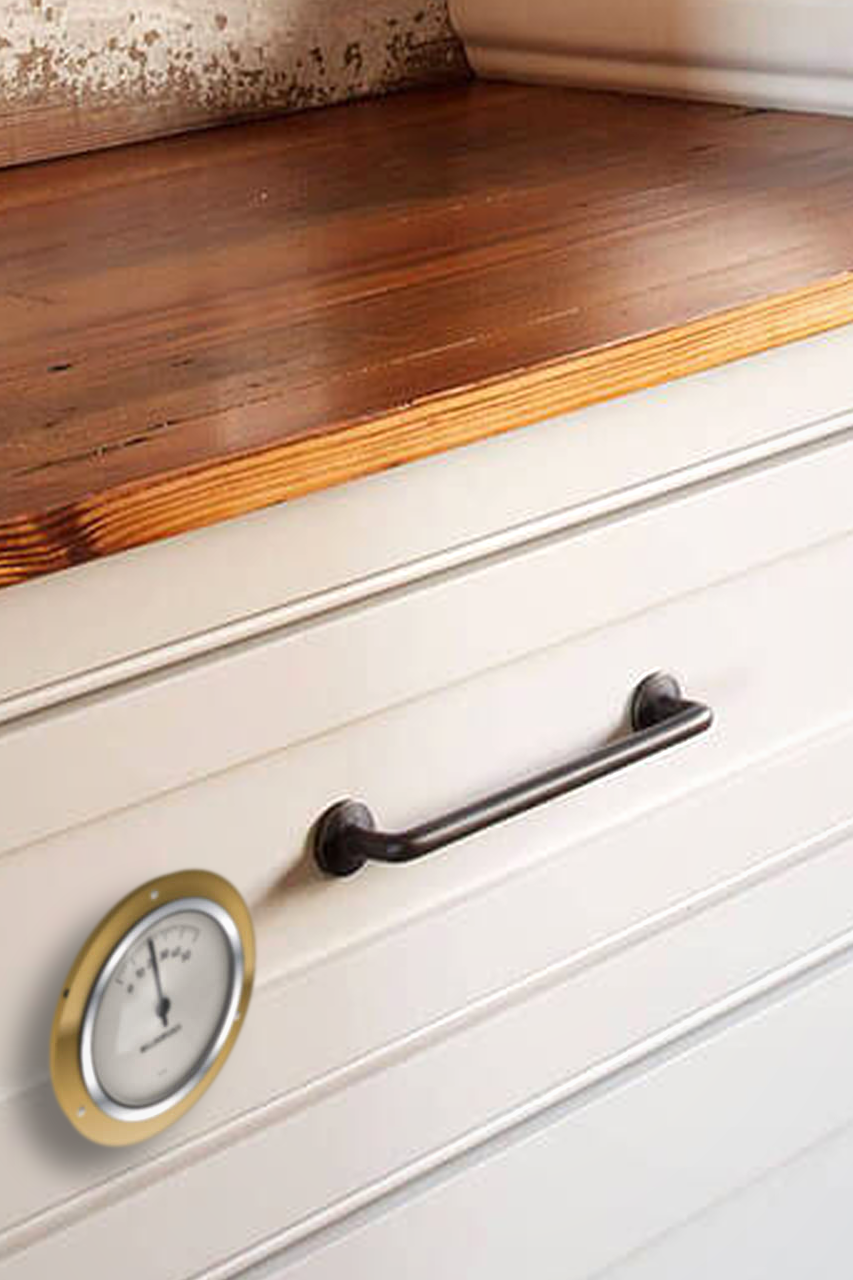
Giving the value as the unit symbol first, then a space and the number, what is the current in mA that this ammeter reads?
mA 20
